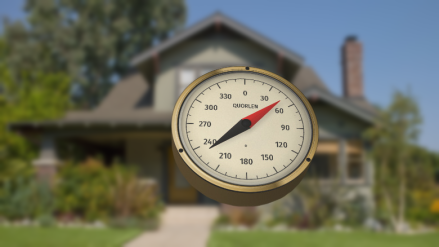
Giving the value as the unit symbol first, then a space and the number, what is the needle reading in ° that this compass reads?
° 50
